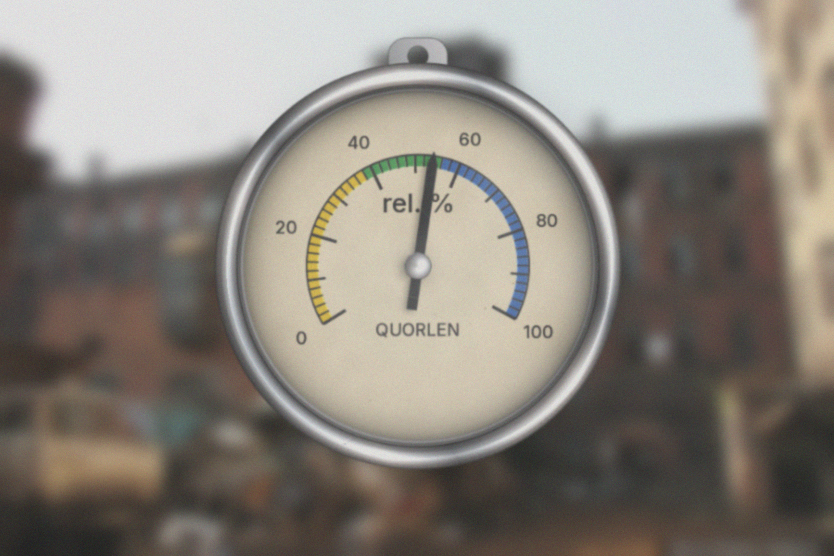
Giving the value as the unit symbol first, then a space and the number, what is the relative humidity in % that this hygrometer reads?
% 54
